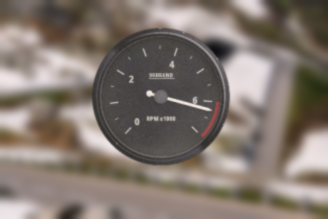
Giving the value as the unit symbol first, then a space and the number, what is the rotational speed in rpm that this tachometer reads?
rpm 6250
